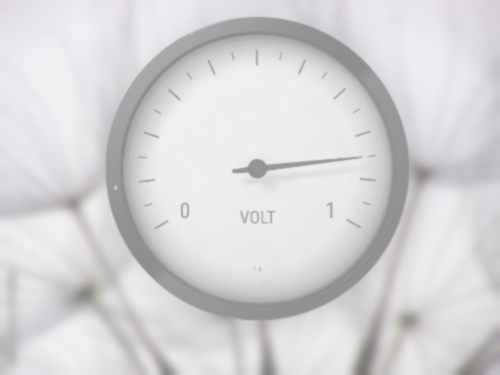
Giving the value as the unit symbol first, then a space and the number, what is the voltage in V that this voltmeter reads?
V 0.85
